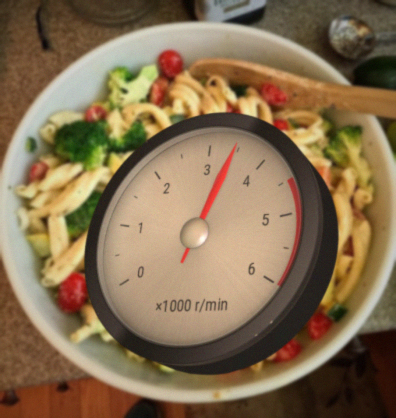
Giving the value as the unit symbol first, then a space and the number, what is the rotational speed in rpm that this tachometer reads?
rpm 3500
